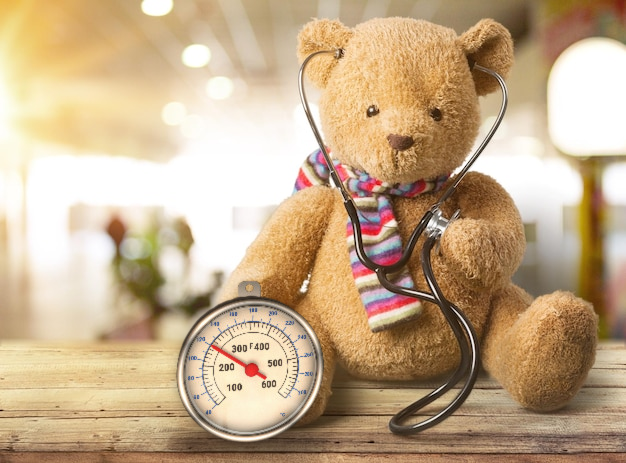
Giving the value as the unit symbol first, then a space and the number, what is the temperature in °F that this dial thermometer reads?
°F 250
